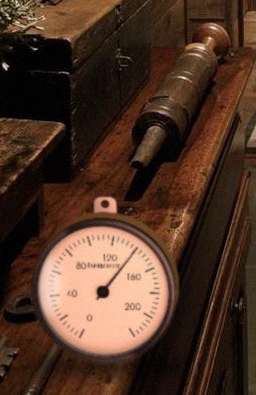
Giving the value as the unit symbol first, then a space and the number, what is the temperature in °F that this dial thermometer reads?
°F 140
